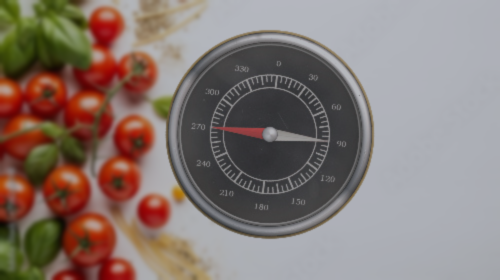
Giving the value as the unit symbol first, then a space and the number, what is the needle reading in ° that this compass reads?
° 270
